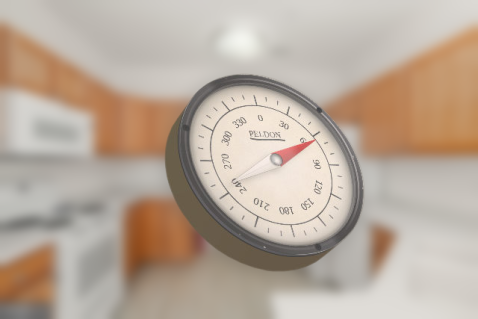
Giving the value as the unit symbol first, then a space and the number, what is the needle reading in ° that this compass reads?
° 65
